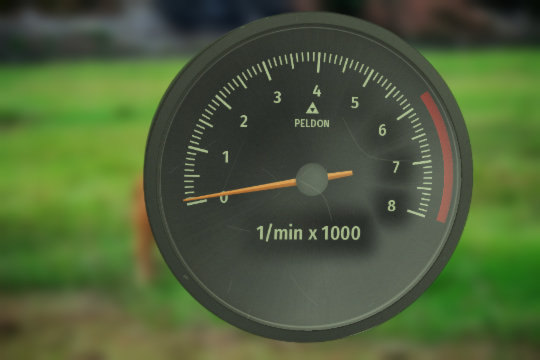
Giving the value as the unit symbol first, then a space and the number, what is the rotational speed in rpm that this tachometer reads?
rpm 100
